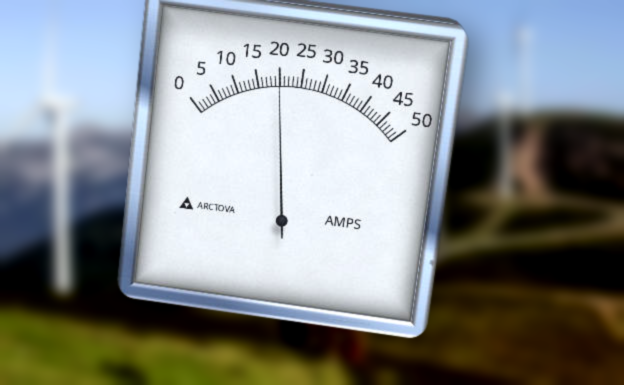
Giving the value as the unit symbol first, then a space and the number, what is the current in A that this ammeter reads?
A 20
